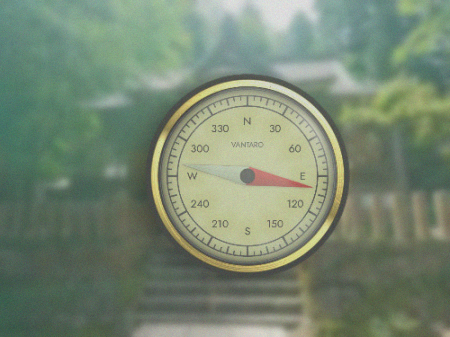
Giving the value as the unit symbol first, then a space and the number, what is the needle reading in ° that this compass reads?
° 100
